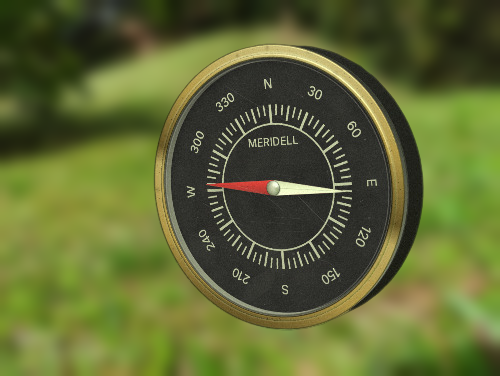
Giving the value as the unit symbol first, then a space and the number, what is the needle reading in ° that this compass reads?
° 275
